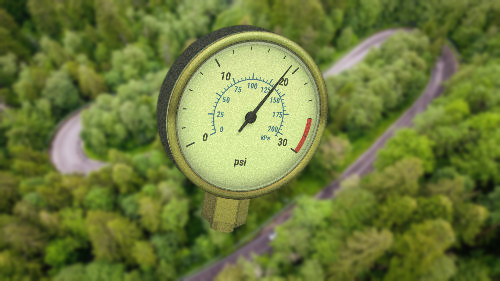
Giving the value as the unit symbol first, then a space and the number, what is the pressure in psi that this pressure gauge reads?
psi 19
